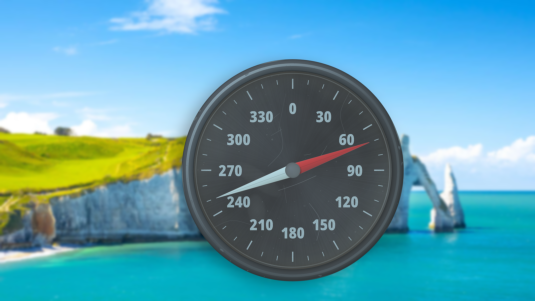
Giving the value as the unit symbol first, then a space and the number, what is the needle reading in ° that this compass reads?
° 70
